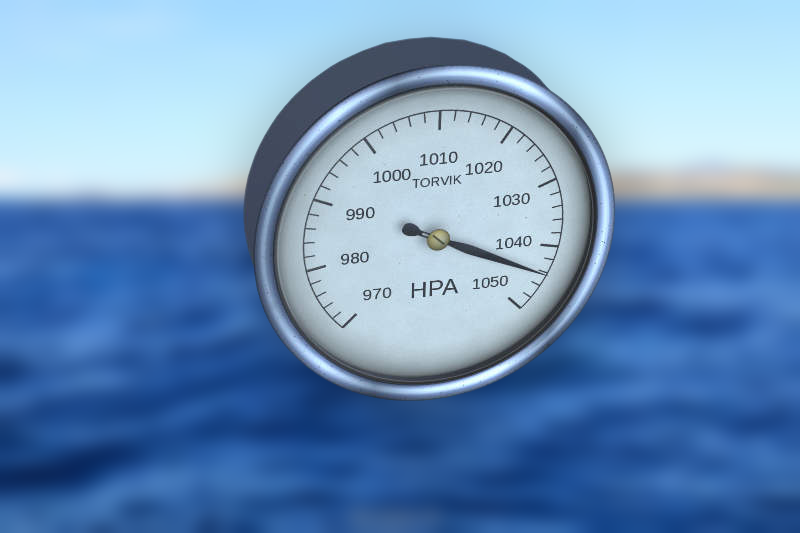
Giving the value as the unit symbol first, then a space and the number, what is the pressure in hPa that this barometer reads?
hPa 1044
